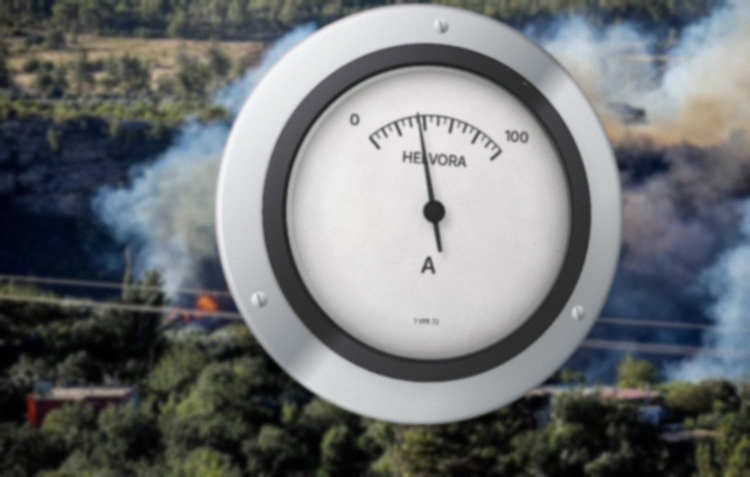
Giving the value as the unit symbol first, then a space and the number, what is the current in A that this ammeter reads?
A 35
